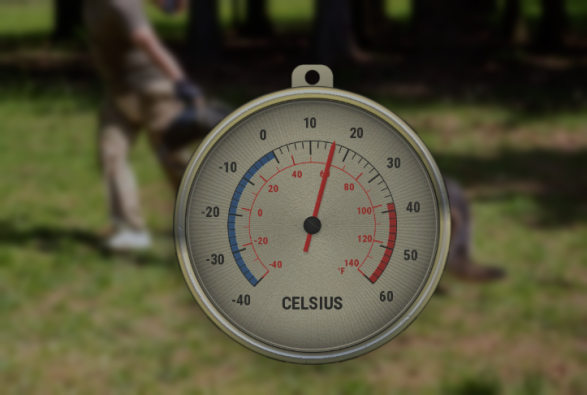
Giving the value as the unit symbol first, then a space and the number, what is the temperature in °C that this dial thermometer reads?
°C 16
